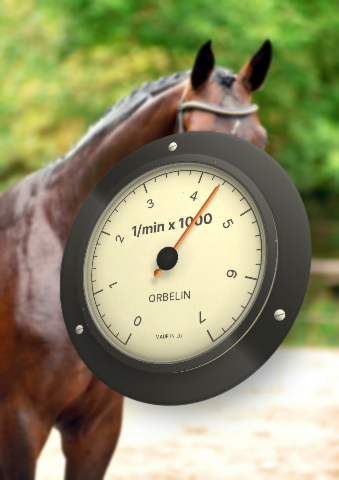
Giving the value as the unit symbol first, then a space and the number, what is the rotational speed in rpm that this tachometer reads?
rpm 4400
